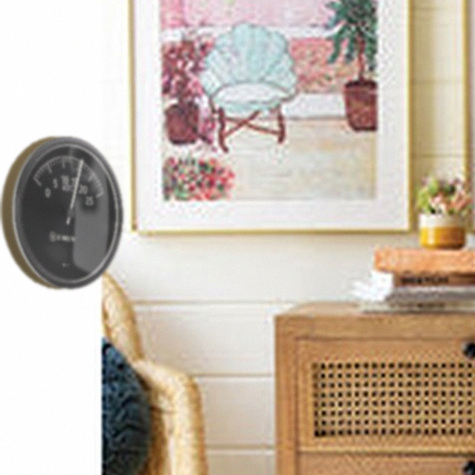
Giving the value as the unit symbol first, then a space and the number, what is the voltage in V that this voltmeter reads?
V 15
